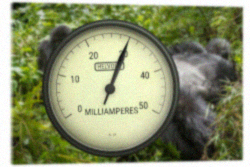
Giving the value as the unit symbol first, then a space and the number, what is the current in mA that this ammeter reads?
mA 30
